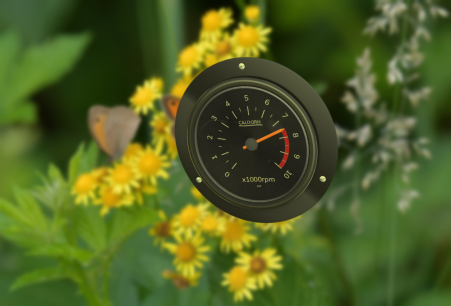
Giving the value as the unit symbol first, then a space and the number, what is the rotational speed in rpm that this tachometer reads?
rpm 7500
